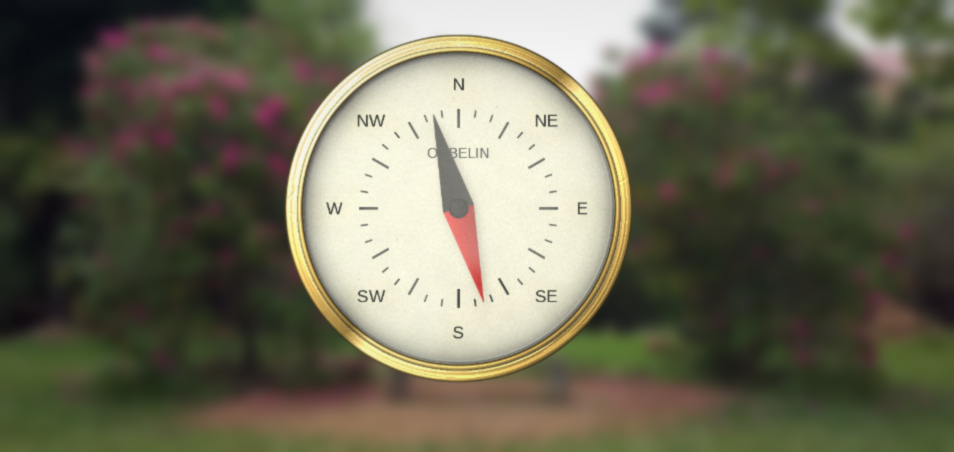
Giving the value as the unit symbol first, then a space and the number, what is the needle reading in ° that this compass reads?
° 165
